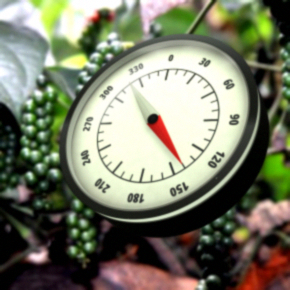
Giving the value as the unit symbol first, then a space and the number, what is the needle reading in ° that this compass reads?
° 140
